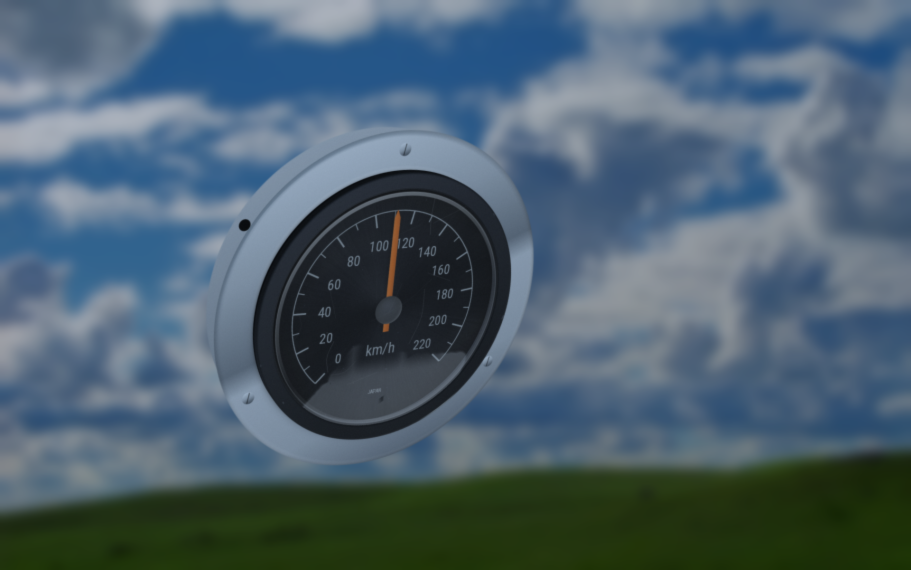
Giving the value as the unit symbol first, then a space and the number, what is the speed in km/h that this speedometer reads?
km/h 110
